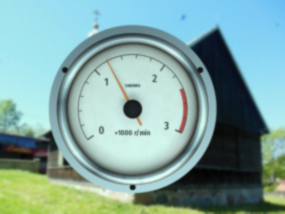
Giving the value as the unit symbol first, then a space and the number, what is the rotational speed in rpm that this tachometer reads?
rpm 1200
